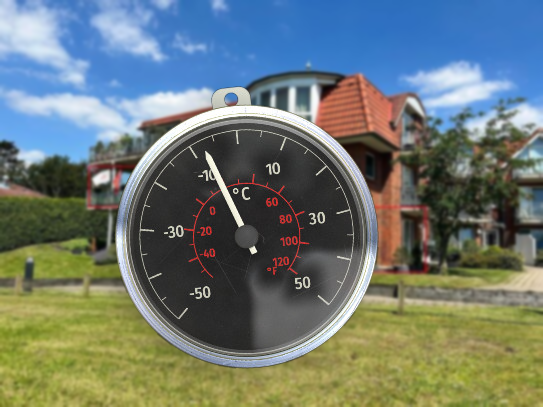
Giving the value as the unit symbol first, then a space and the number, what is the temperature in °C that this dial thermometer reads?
°C -7.5
